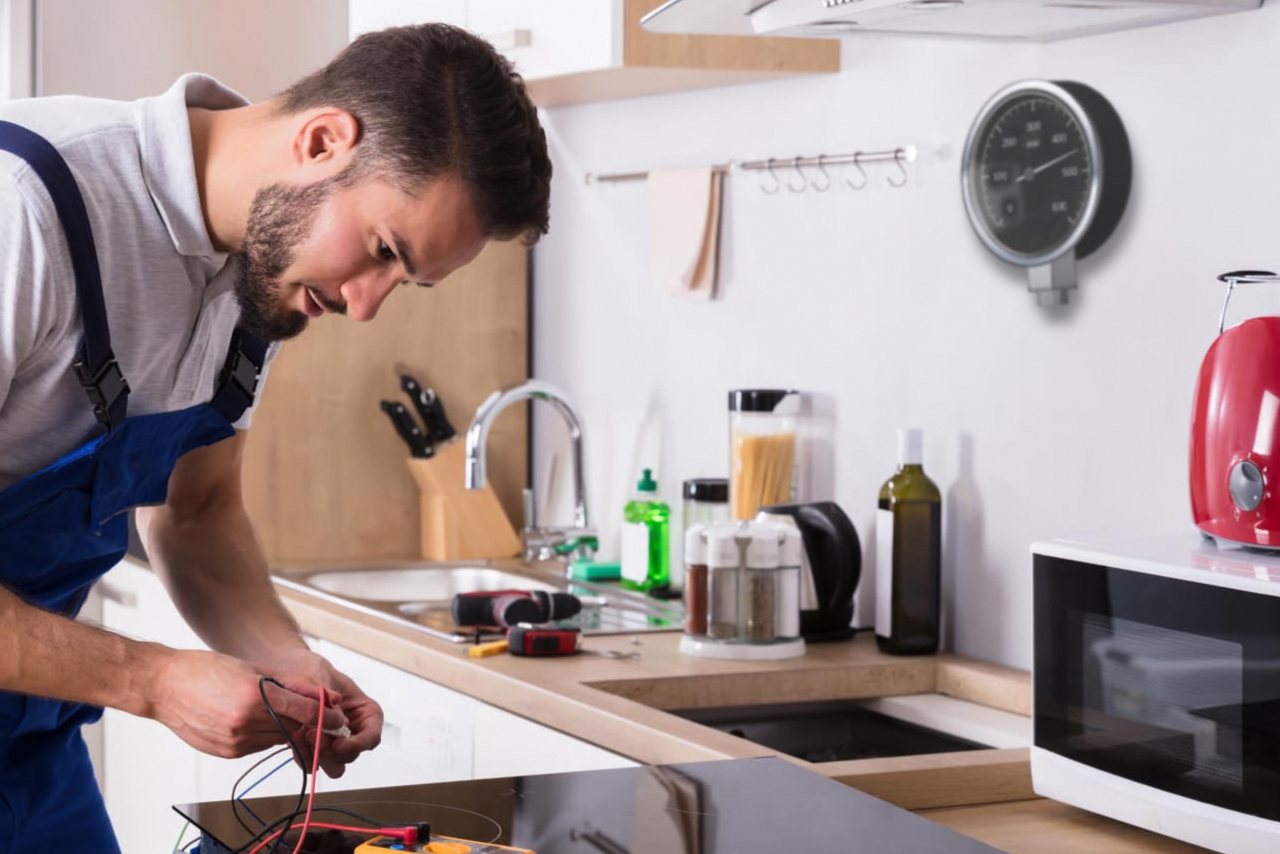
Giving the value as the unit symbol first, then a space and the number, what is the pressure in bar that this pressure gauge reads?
bar 460
